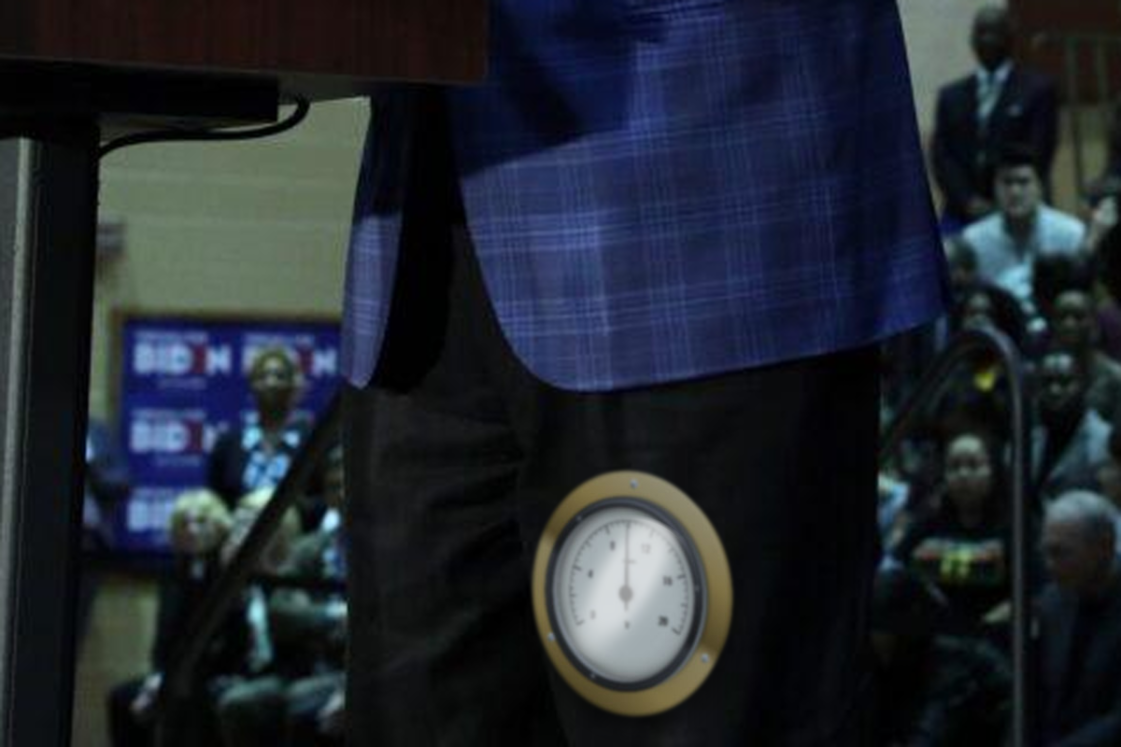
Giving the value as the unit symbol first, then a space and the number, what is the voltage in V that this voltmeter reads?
V 10
